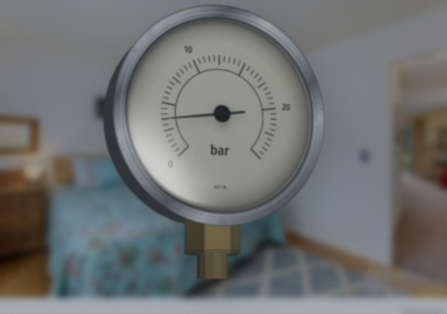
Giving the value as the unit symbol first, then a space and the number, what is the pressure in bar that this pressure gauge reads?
bar 3.5
